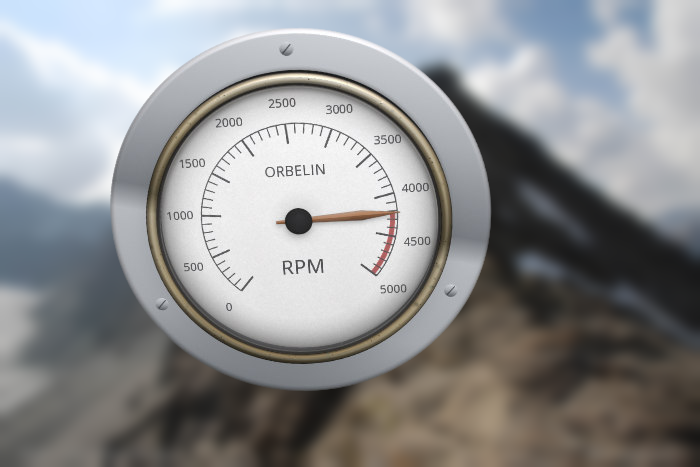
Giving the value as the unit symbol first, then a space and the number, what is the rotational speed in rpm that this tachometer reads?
rpm 4200
